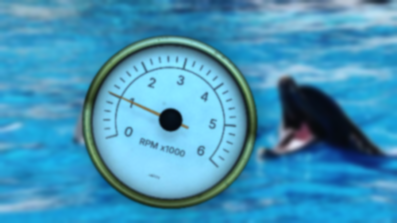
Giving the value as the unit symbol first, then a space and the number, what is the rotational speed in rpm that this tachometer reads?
rpm 1000
